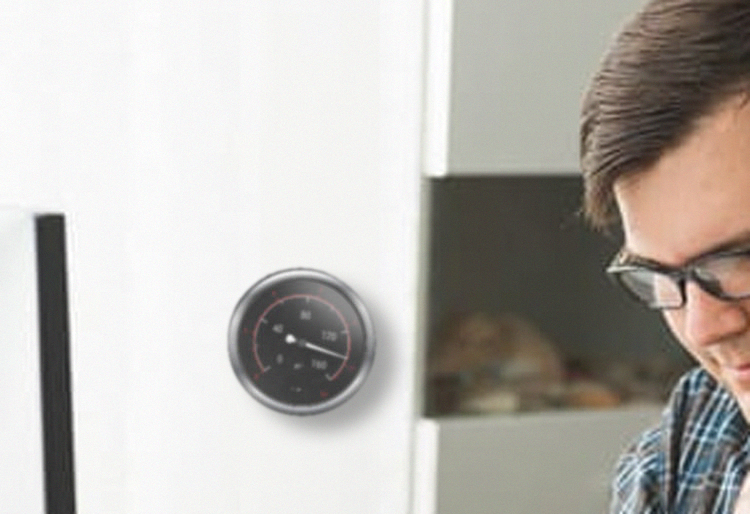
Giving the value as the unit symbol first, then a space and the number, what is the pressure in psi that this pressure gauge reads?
psi 140
